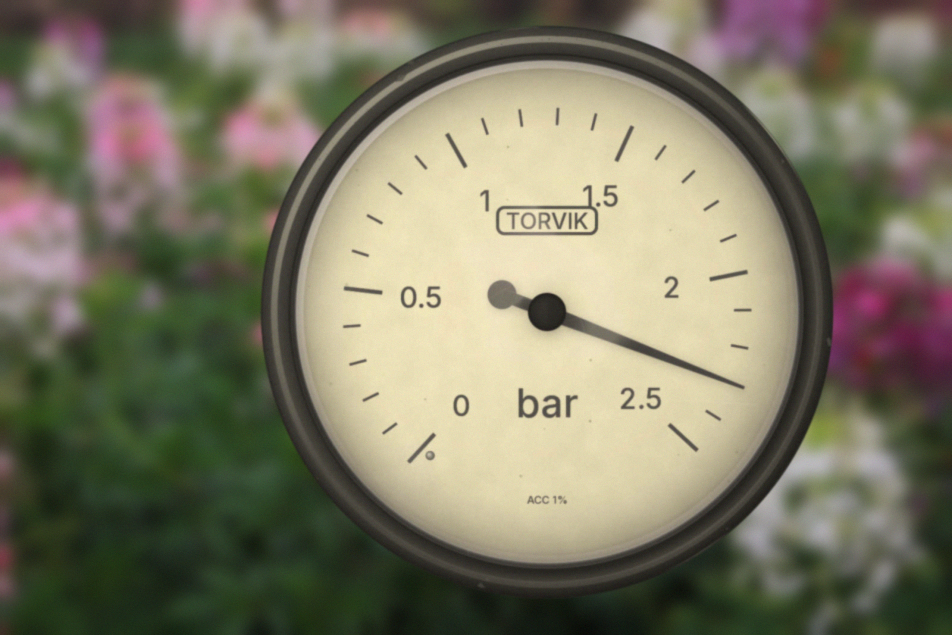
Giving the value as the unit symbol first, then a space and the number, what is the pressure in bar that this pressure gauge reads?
bar 2.3
